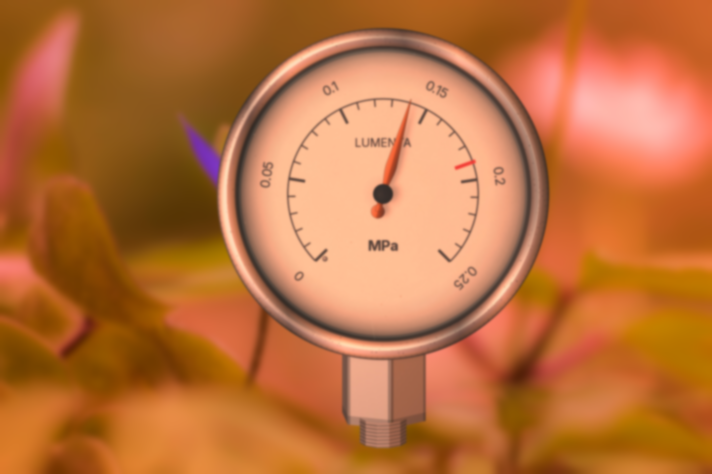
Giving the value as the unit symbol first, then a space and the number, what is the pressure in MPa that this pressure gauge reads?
MPa 0.14
